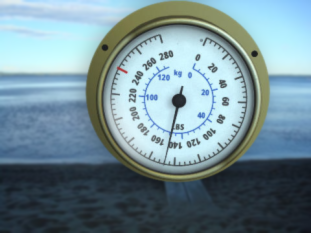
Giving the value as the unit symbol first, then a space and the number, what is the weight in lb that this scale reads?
lb 148
